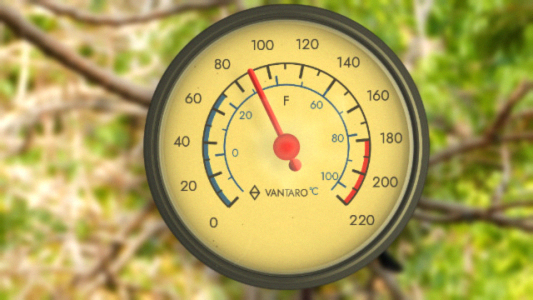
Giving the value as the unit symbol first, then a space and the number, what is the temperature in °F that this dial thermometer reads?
°F 90
